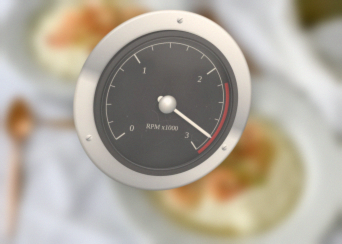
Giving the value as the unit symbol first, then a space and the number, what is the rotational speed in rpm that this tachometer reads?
rpm 2800
